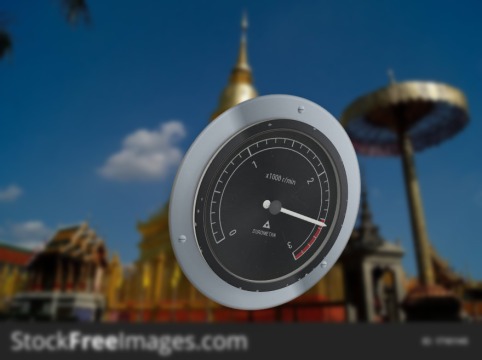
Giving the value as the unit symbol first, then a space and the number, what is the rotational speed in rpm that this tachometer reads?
rpm 2550
